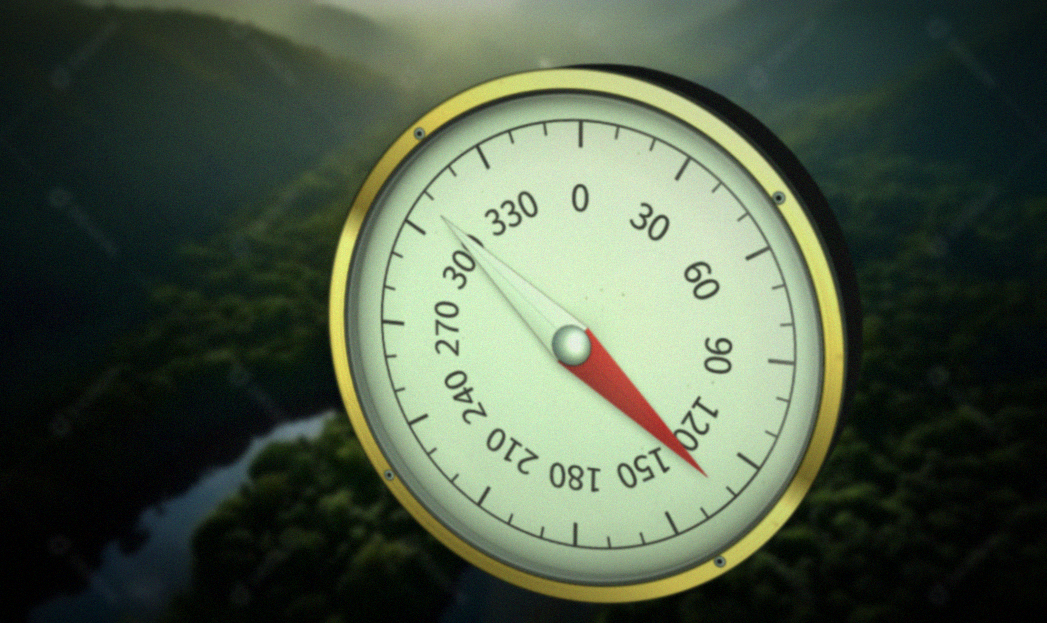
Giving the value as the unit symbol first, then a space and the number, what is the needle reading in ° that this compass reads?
° 130
